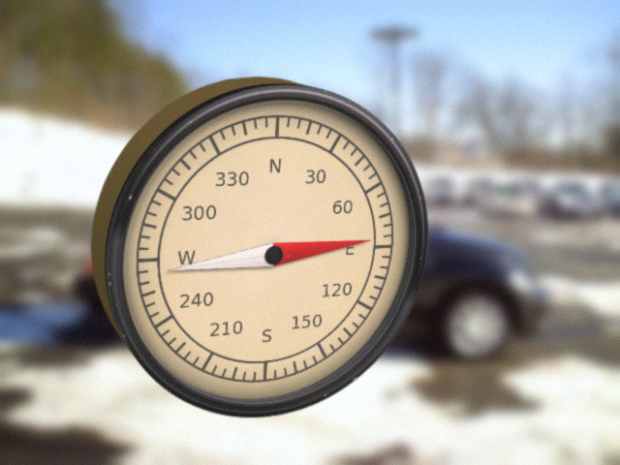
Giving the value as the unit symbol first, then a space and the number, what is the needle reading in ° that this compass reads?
° 85
